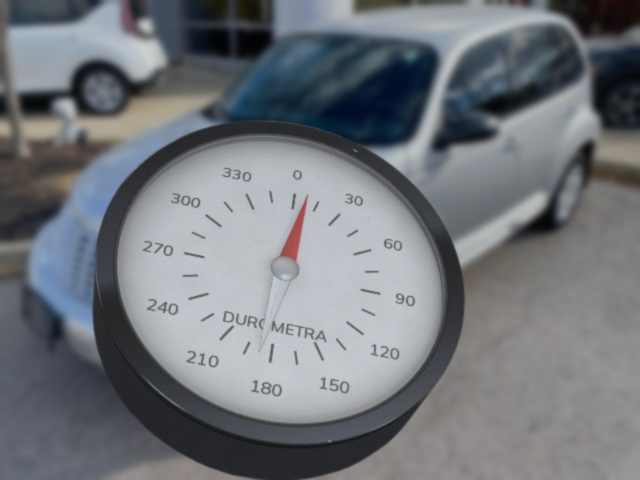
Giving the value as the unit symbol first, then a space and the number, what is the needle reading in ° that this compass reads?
° 7.5
